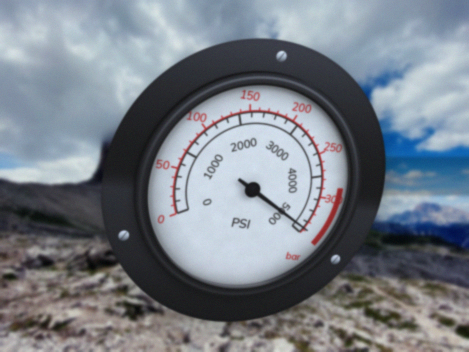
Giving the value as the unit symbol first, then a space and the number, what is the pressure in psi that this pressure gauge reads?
psi 4900
